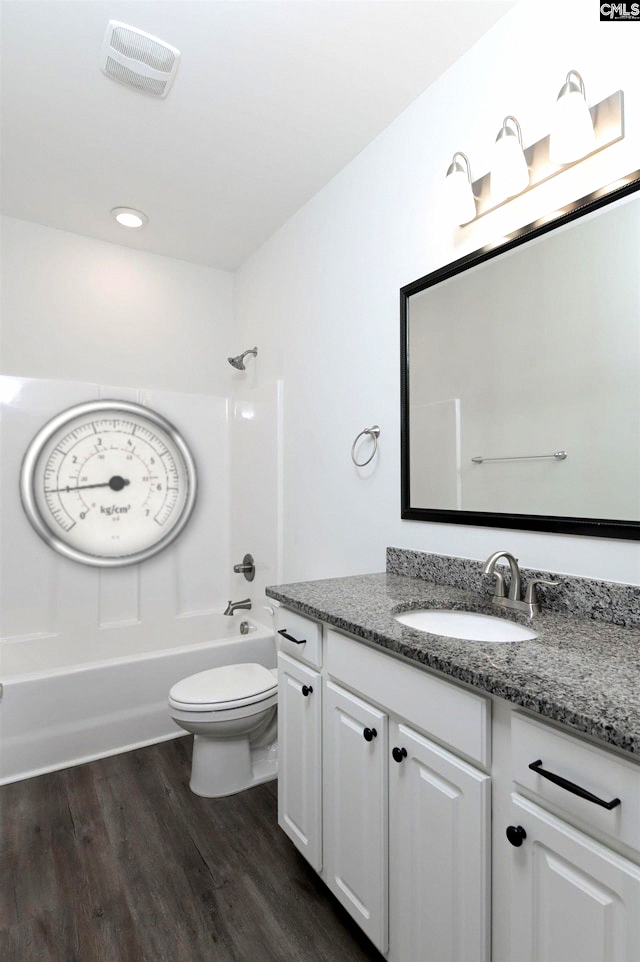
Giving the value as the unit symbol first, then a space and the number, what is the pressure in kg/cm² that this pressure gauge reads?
kg/cm² 1
